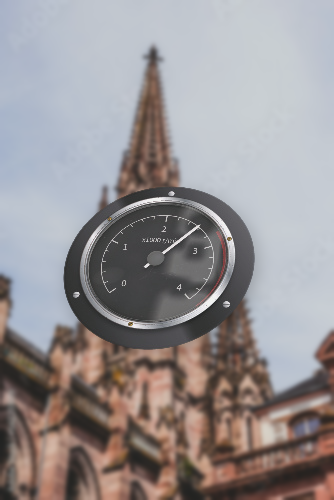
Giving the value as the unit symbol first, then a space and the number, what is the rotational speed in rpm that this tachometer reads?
rpm 2600
